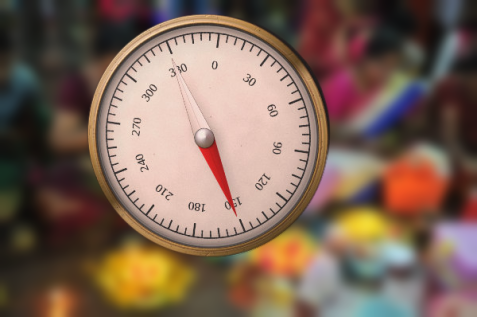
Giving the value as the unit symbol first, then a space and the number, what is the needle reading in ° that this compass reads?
° 150
